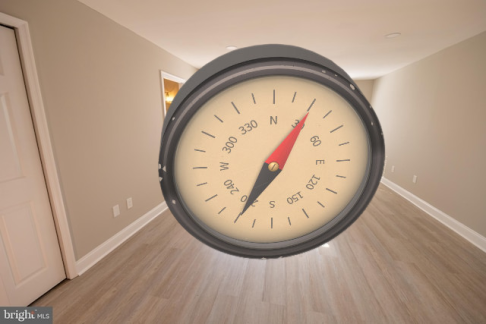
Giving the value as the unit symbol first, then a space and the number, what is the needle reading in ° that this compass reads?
° 30
